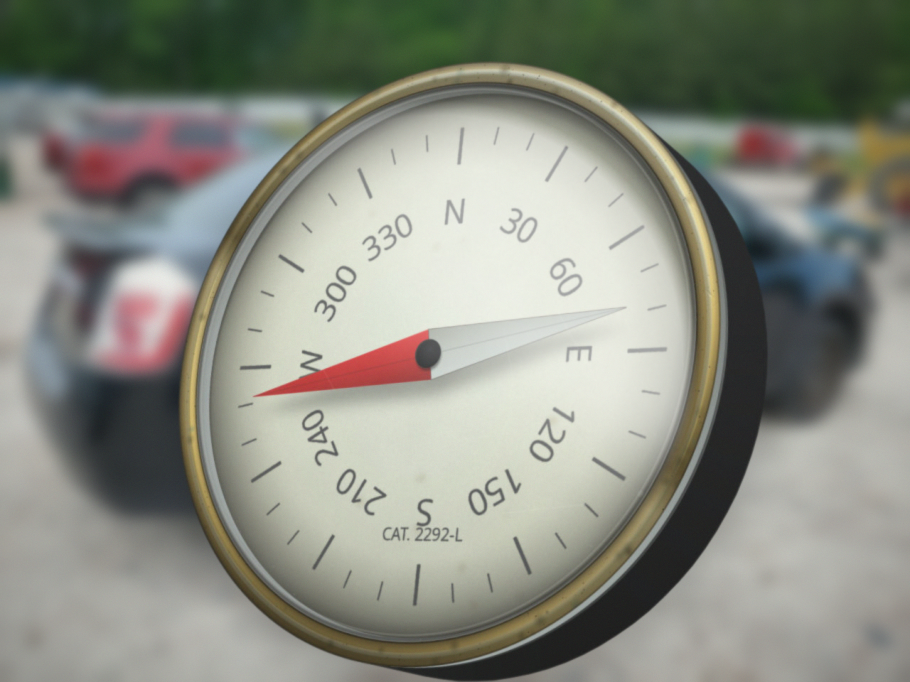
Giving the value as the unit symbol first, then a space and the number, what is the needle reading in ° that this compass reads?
° 260
